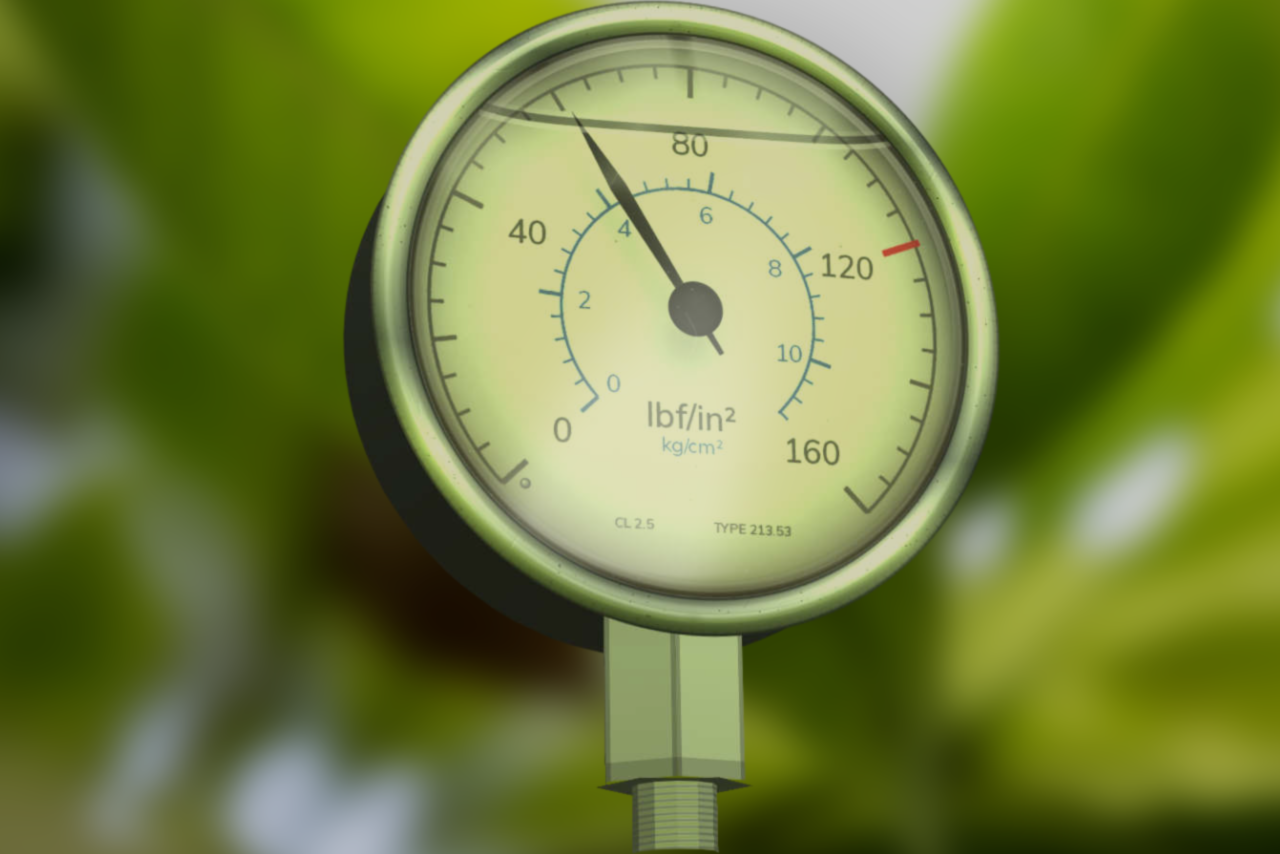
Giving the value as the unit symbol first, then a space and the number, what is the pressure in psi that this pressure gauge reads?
psi 60
